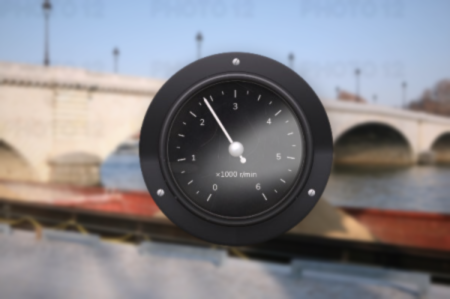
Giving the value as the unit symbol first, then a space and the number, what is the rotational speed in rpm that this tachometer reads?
rpm 2375
